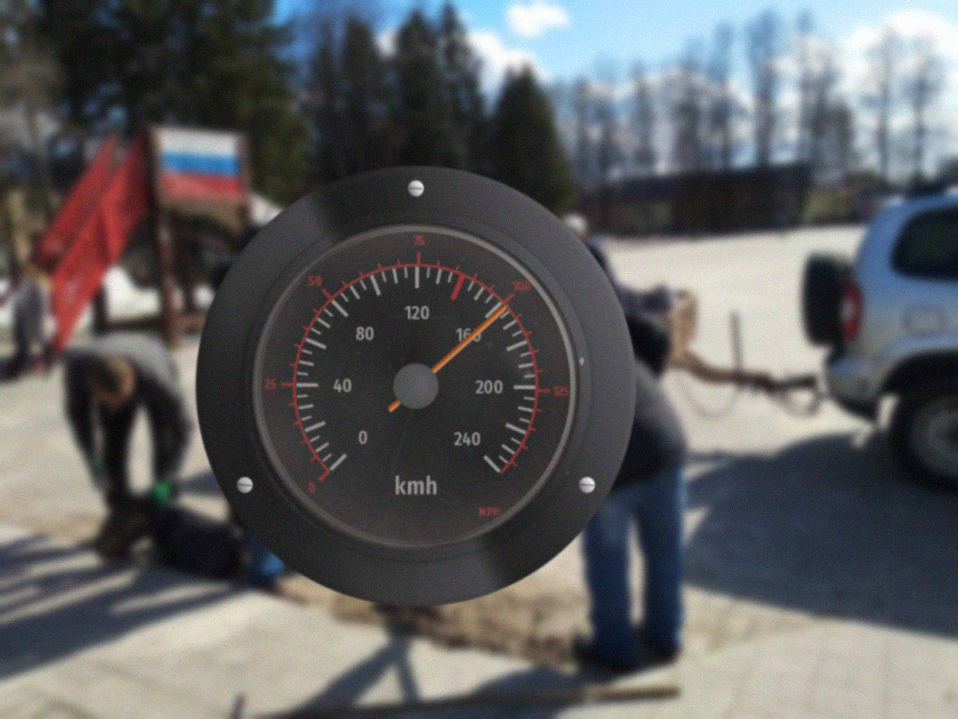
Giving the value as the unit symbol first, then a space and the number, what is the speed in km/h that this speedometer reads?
km/h 162.5
